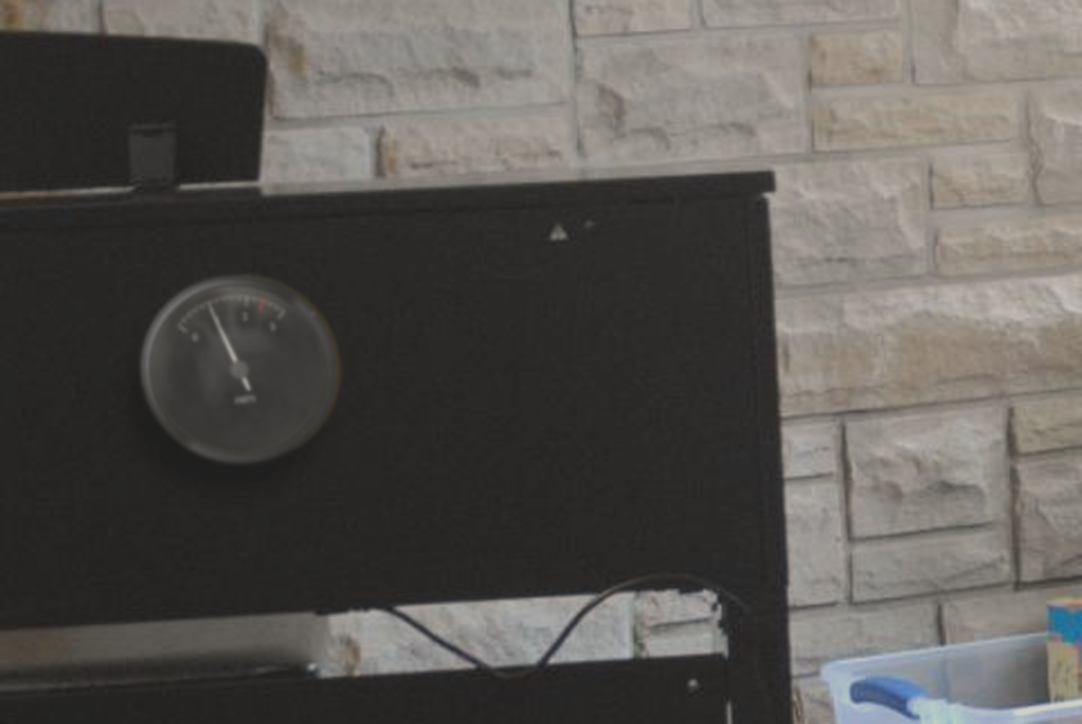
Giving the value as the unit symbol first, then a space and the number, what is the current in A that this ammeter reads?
A 1
